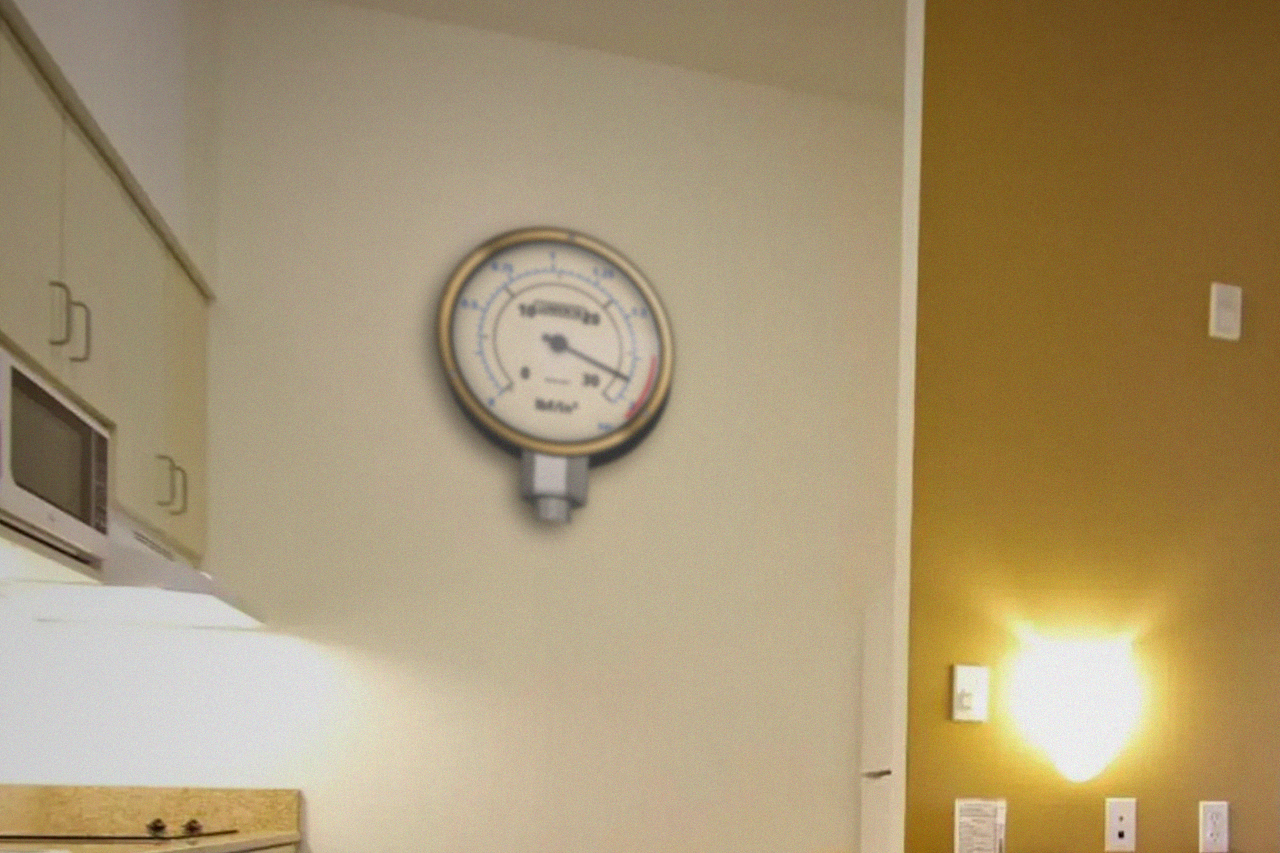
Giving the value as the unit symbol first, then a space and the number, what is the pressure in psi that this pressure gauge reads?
psi 27.5
